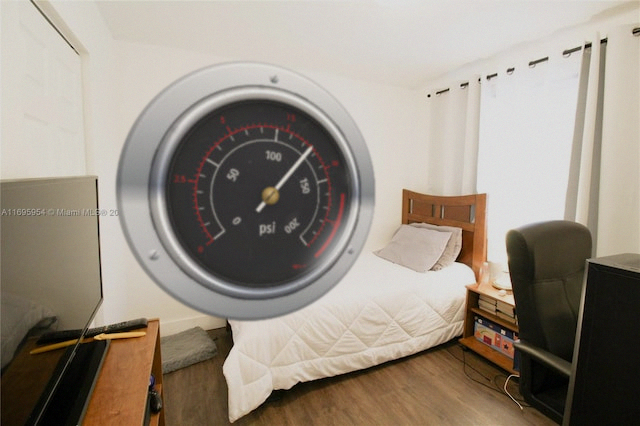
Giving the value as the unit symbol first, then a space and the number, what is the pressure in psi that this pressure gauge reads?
psi 125
